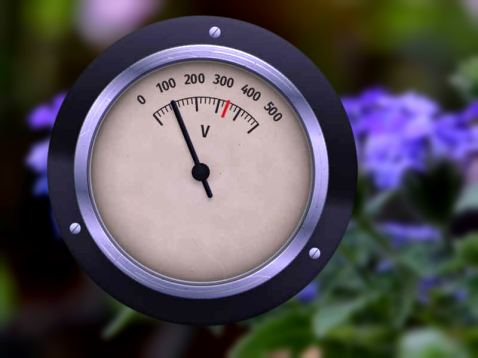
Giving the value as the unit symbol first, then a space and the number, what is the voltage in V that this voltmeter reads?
V 100
